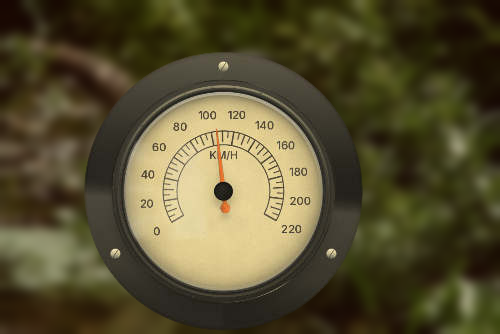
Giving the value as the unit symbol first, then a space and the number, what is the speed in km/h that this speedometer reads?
km/h 105
